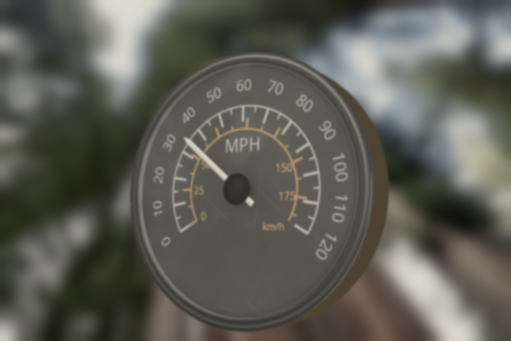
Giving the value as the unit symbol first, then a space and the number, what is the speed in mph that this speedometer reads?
mph 35
